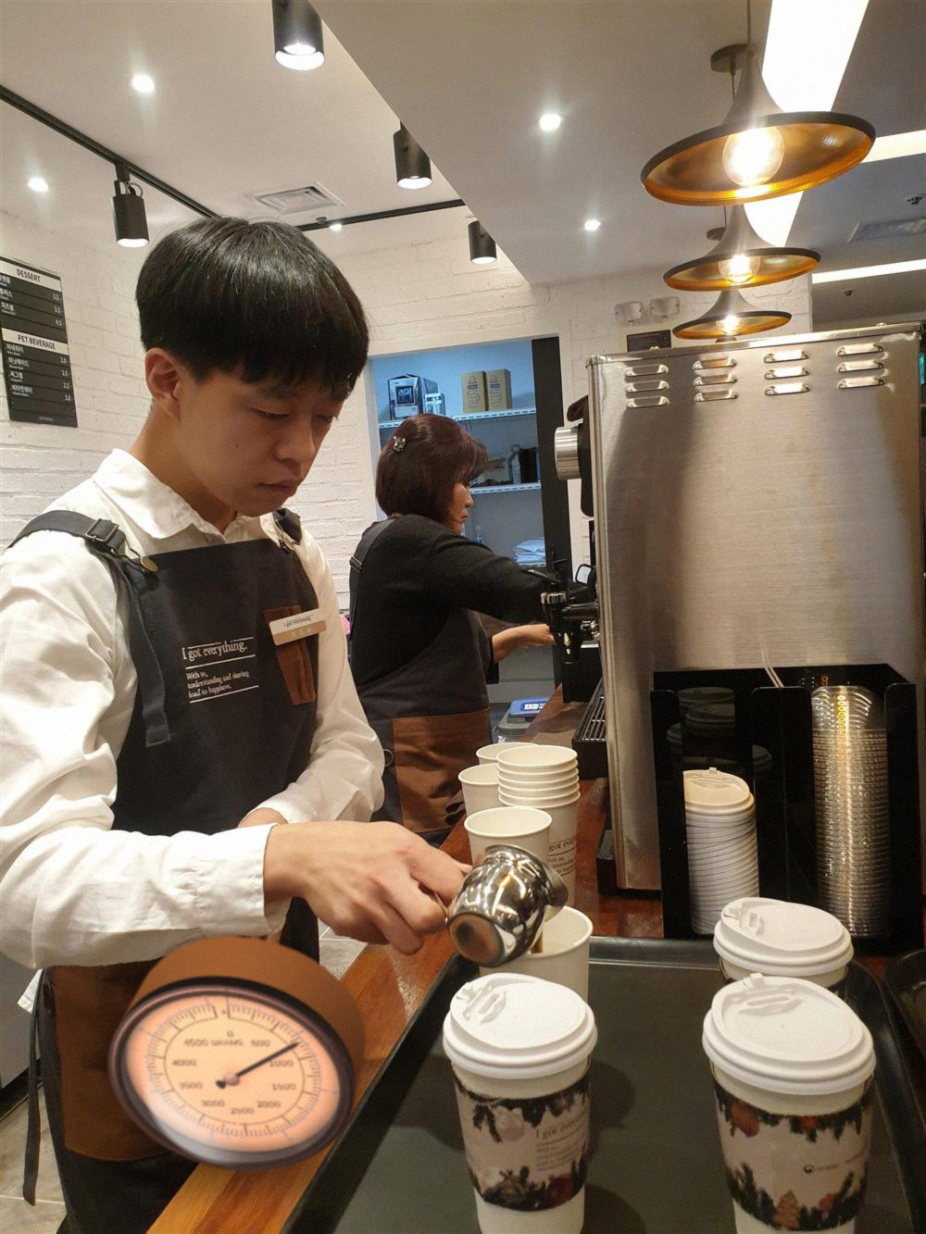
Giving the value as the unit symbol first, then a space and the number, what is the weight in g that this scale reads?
g 750
